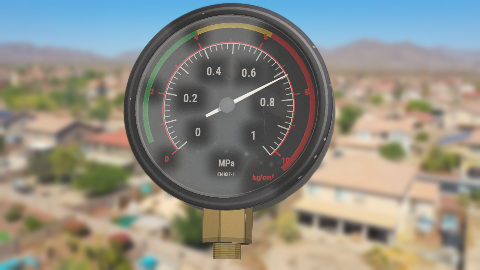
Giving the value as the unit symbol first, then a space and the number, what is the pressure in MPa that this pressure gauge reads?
MPa 0.72
